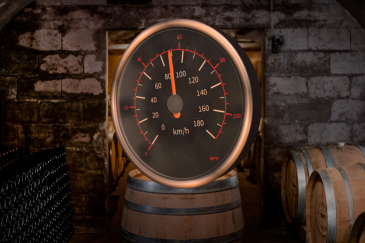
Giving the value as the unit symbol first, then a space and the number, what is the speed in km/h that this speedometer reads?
km/h 90
